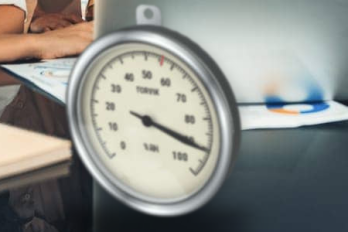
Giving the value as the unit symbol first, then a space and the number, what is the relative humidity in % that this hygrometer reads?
% 90
